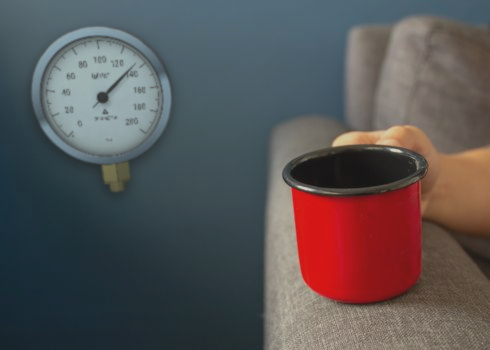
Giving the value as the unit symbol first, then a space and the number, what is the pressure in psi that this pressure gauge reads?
psi 135
